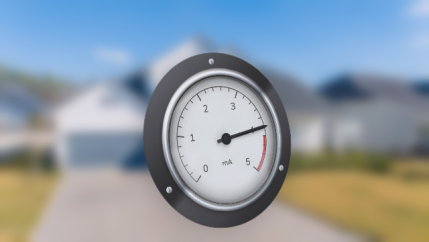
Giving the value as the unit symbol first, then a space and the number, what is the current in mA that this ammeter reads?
mA 4
